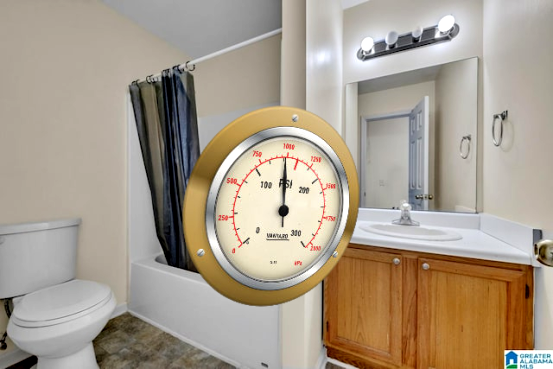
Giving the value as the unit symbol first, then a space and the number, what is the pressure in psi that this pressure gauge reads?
psi 140
